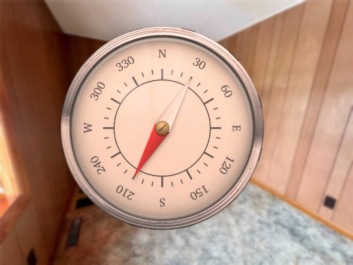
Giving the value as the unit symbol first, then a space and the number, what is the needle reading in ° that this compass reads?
° 210
